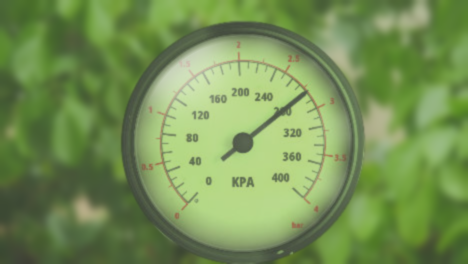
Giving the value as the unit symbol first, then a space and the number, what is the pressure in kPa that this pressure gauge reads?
kPa 280
